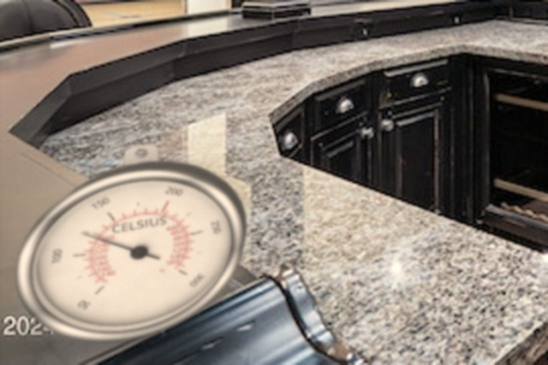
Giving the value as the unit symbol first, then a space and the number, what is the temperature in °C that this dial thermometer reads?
°C 125
